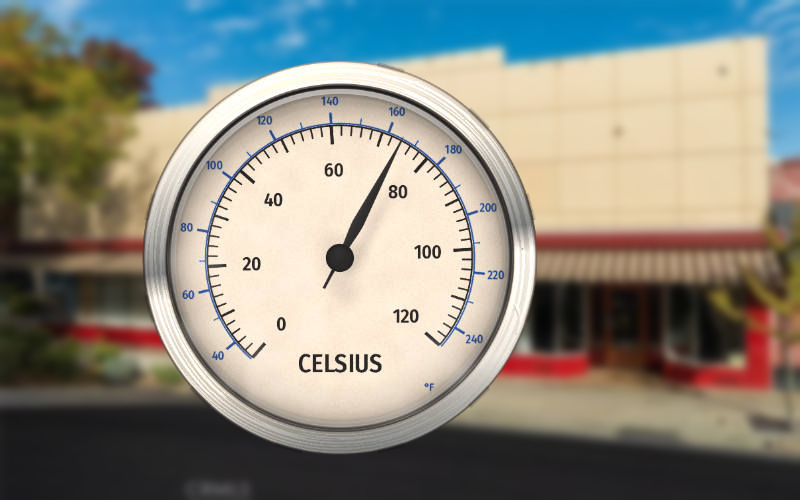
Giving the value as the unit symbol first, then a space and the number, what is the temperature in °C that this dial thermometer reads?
°C 74
